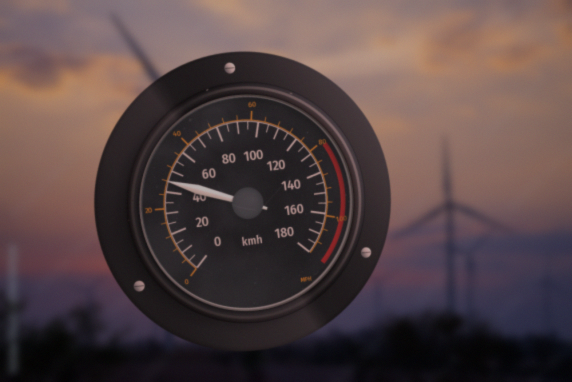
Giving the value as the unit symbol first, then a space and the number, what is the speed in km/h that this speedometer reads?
km/h 45
